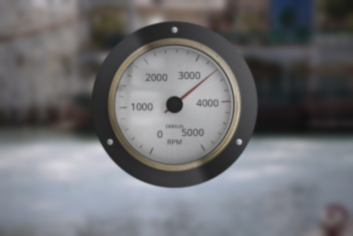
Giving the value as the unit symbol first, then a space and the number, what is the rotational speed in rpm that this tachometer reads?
rpm 3400
